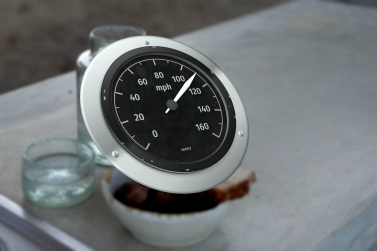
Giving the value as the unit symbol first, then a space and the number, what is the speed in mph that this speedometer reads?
mph 110
